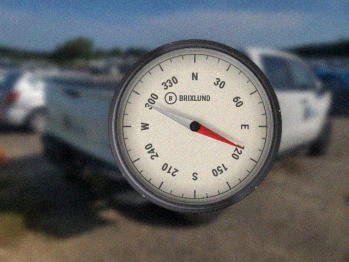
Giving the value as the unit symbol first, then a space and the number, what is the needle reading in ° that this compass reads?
° 115
